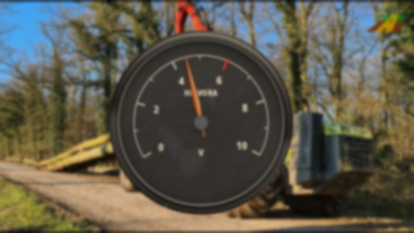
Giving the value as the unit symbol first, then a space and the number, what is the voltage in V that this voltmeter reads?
V 4.5
